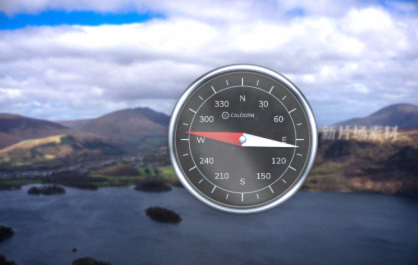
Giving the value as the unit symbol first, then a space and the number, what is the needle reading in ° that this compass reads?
° 277.5
